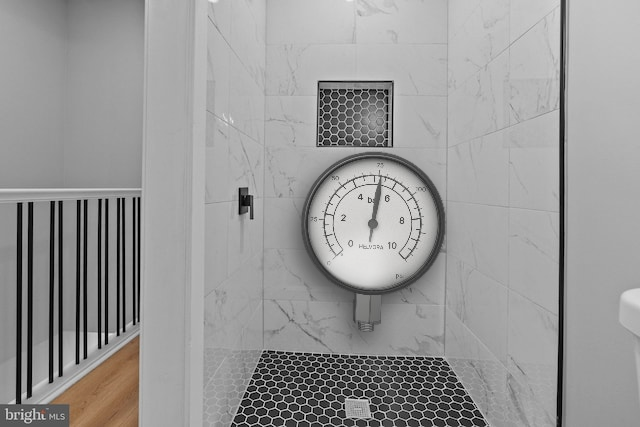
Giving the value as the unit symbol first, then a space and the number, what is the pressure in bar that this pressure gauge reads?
bar 5.25
